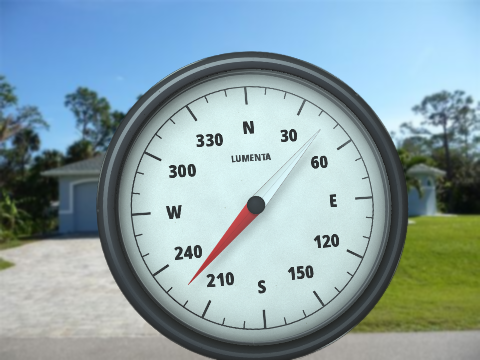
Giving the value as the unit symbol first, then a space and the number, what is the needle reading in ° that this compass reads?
° 225
